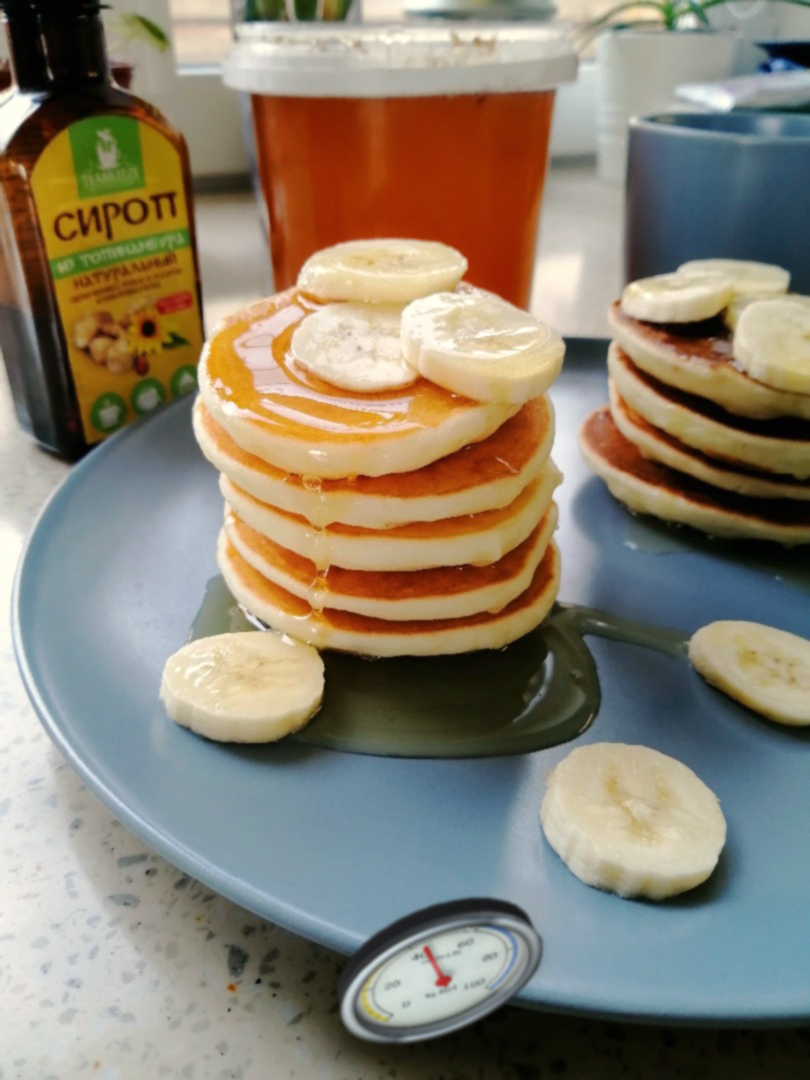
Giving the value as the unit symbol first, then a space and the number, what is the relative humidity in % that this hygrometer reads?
% 44
